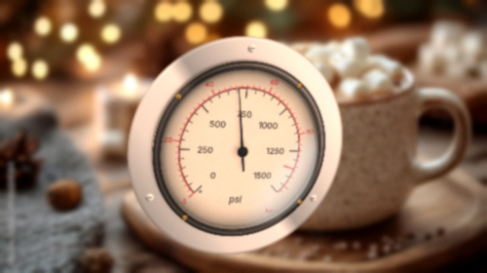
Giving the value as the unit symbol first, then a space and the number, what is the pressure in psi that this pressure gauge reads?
psi 700
